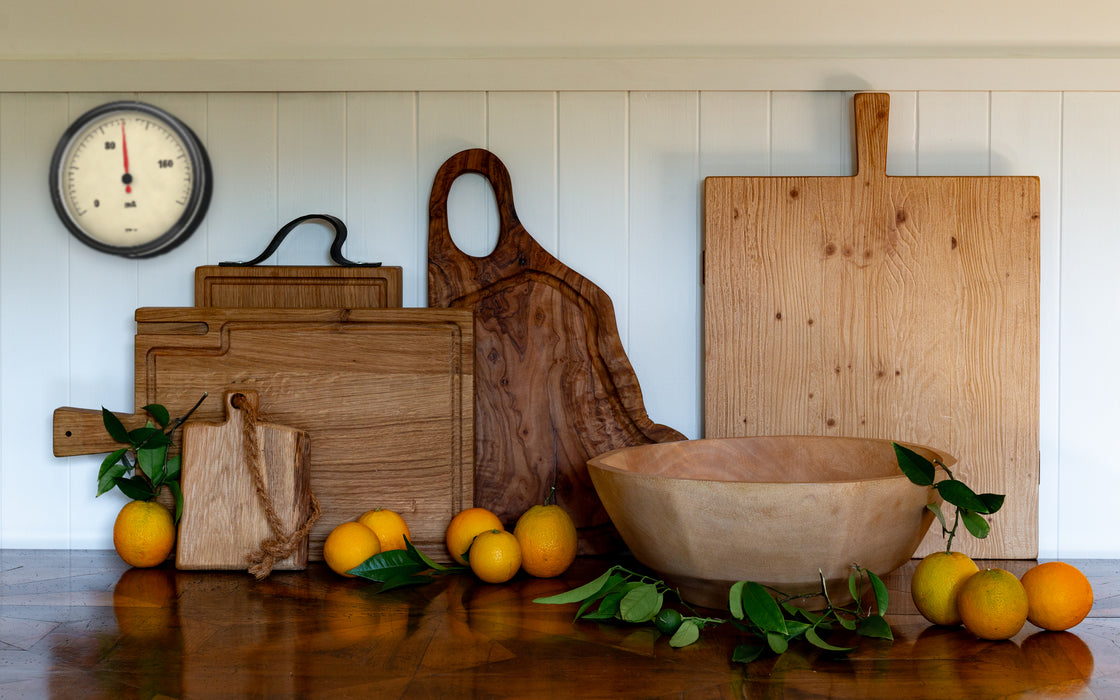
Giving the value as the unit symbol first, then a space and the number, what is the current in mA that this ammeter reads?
mA 100
